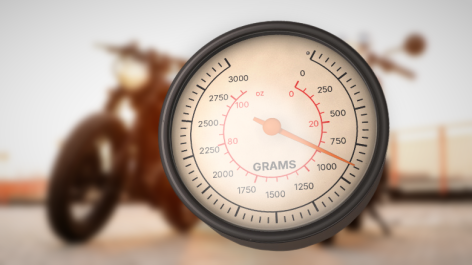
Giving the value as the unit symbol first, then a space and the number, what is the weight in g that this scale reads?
g 900
